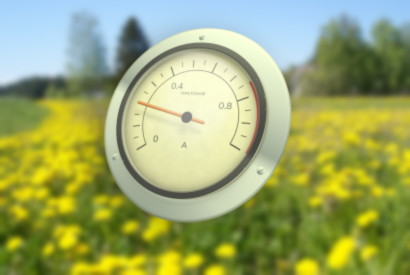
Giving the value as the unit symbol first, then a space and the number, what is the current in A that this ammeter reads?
A 0.2
